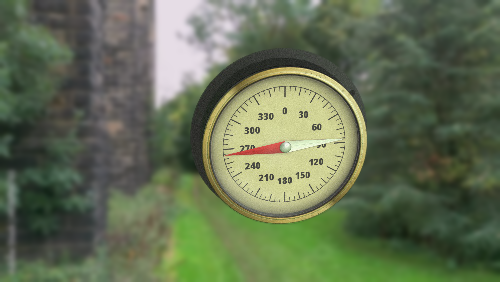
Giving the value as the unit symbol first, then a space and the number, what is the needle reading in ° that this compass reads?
° 265
